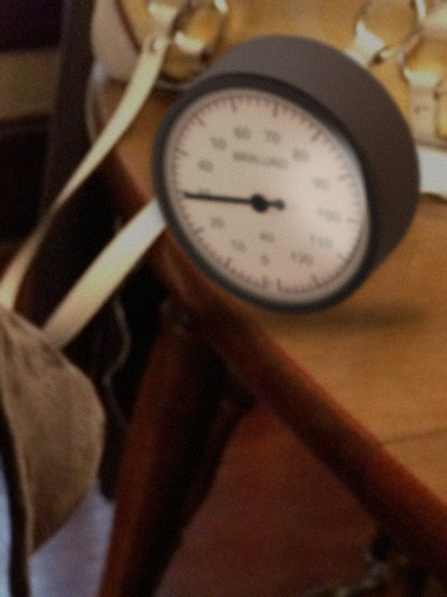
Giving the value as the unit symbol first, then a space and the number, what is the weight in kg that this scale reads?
kg 30
